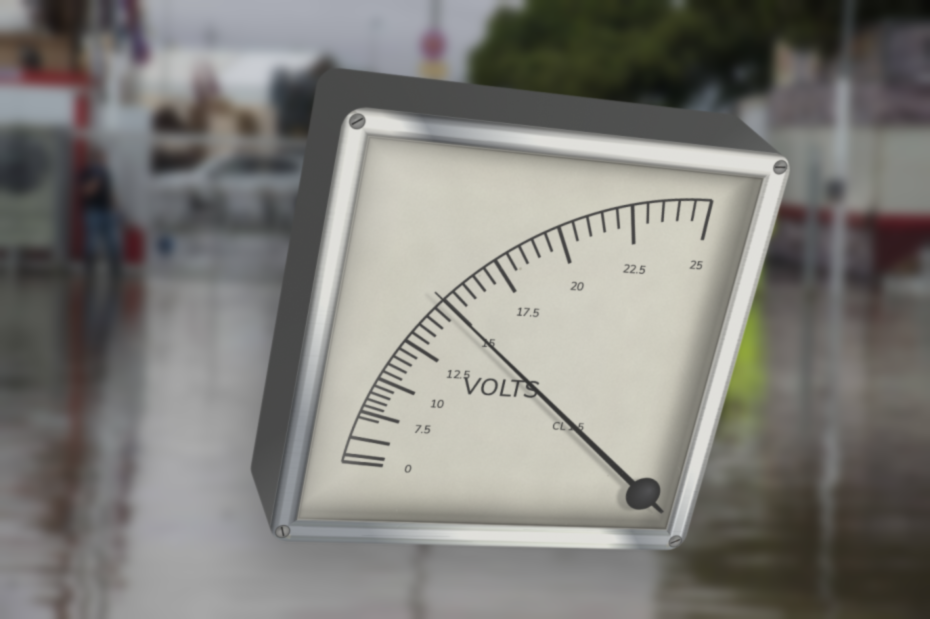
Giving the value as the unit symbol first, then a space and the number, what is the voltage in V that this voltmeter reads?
V 15
